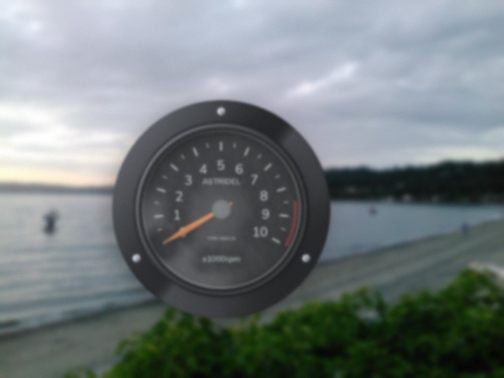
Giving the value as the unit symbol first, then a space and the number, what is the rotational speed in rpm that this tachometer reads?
rpm 0
